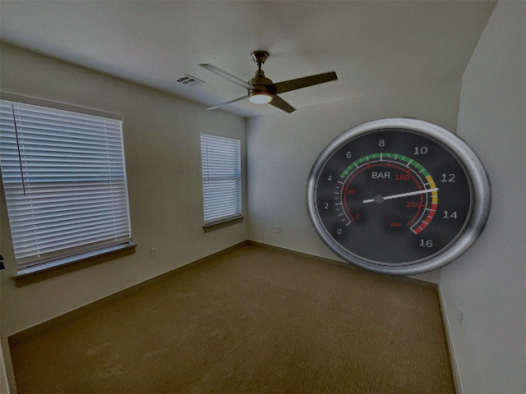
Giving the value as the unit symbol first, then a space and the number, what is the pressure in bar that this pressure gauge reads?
bar 12.5
